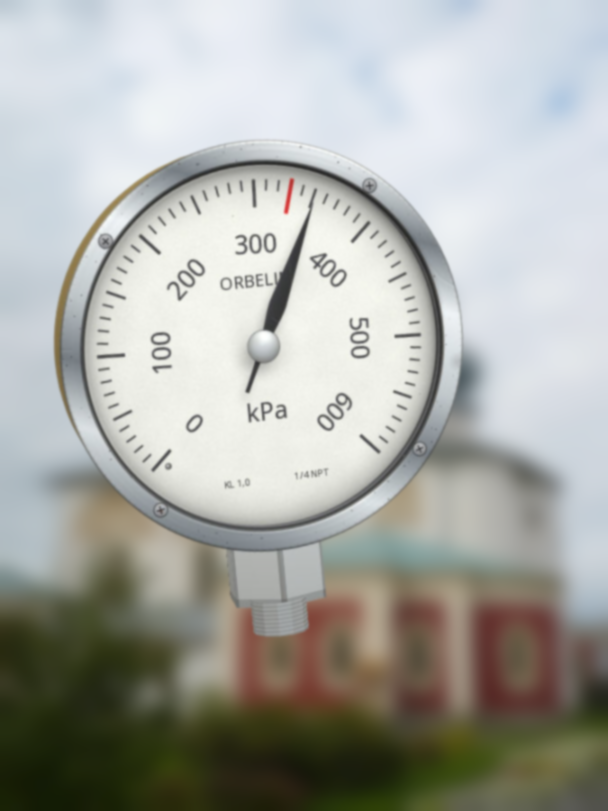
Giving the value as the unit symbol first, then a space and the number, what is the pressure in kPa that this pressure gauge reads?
kPa 350
